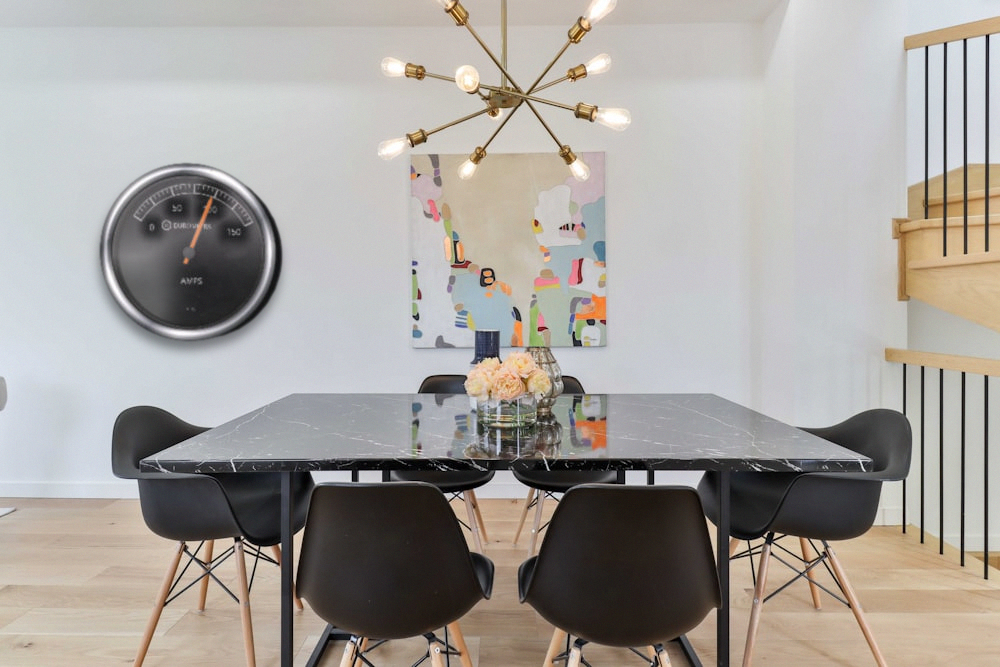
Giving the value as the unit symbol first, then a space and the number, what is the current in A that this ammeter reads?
A 100
